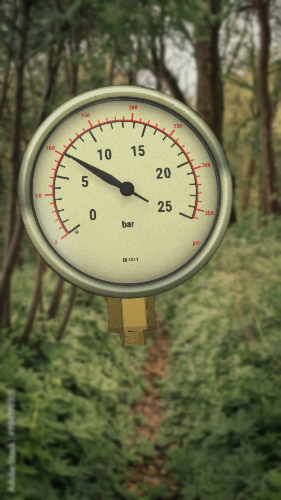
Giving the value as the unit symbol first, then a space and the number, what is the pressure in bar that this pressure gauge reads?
bar 7
